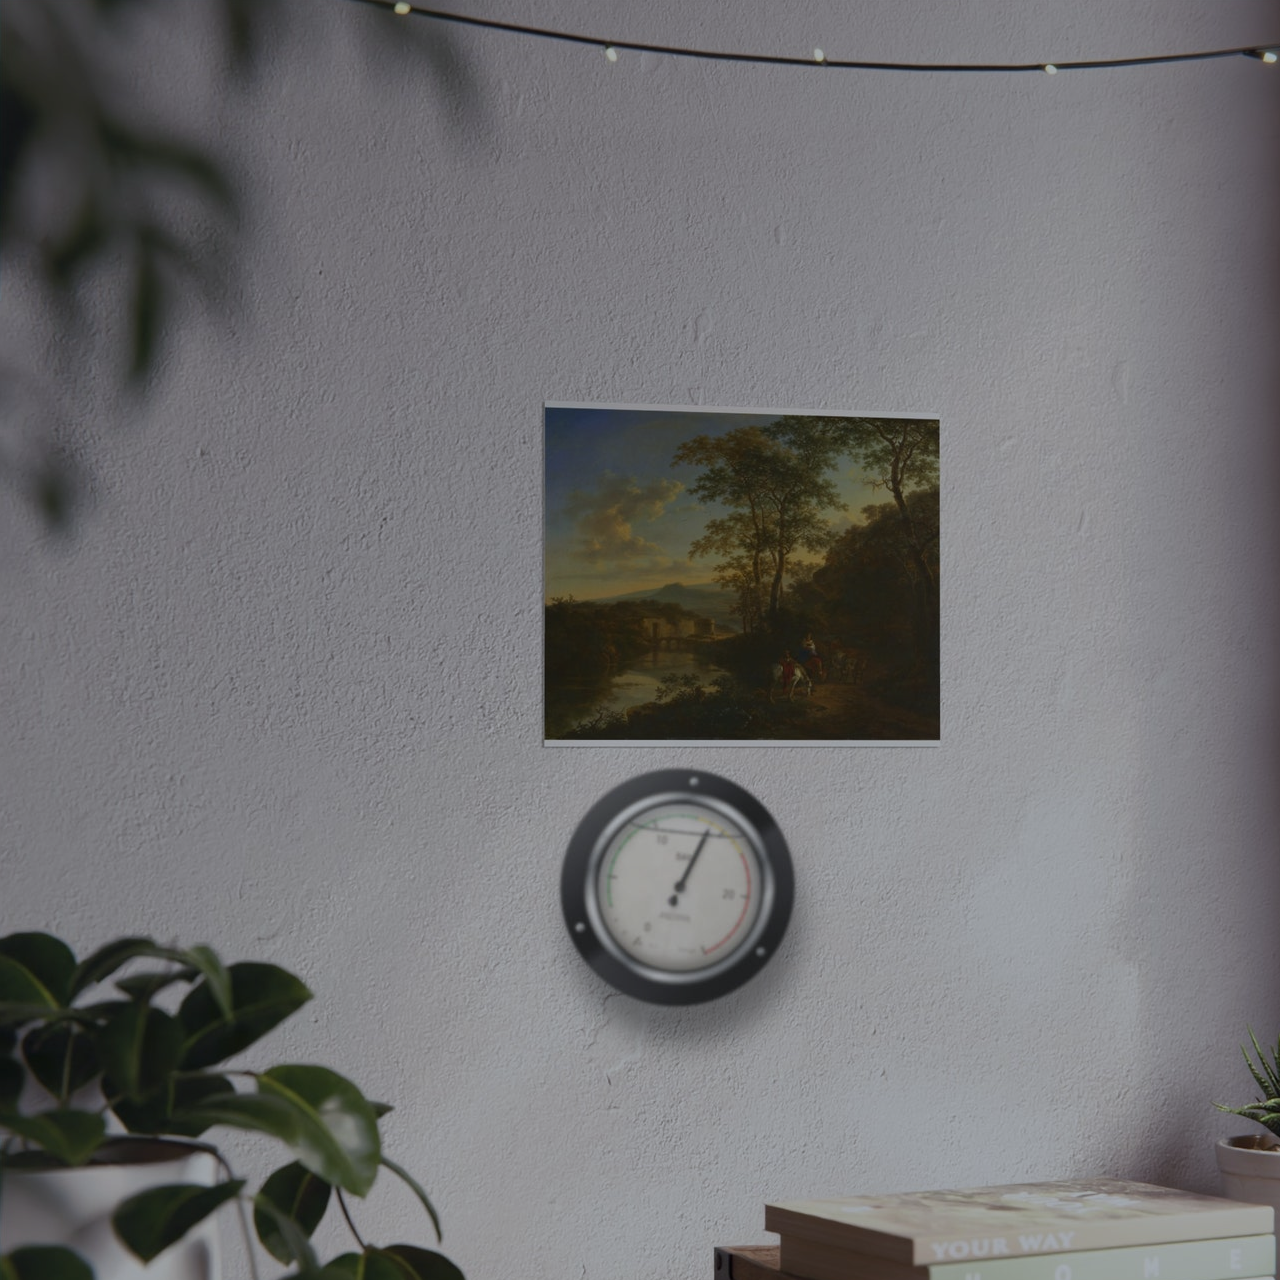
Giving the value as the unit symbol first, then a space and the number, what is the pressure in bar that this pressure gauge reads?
bar 14
